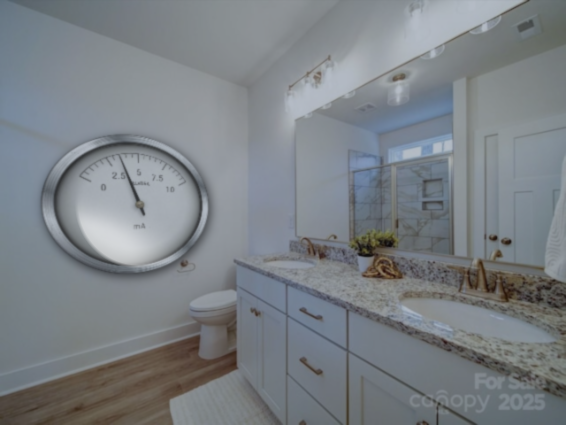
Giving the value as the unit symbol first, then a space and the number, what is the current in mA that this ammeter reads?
mA 3.5
